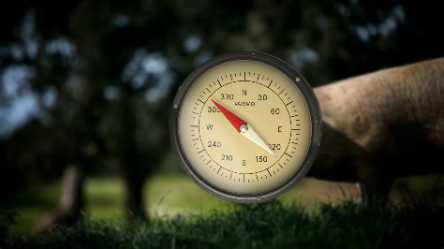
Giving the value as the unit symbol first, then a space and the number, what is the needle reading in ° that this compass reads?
° 310
